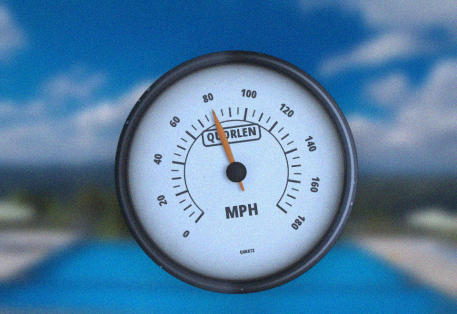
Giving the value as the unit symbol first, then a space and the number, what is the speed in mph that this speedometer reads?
mph 80
